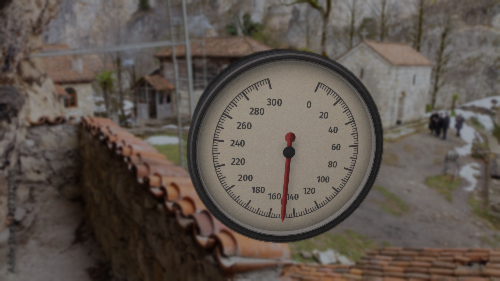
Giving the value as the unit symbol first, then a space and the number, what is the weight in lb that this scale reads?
lb 150
